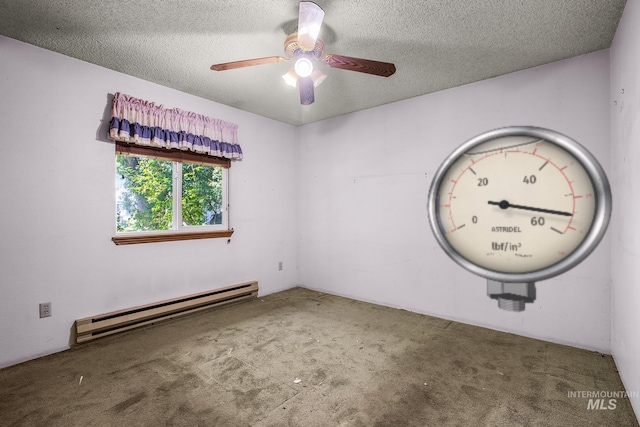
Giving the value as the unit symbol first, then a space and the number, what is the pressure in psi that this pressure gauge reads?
psi 55
